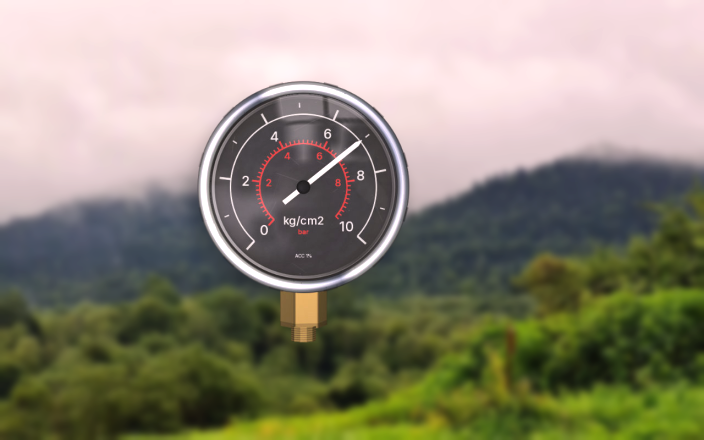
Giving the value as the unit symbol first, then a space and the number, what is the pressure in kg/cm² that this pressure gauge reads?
kg/cm² 7
